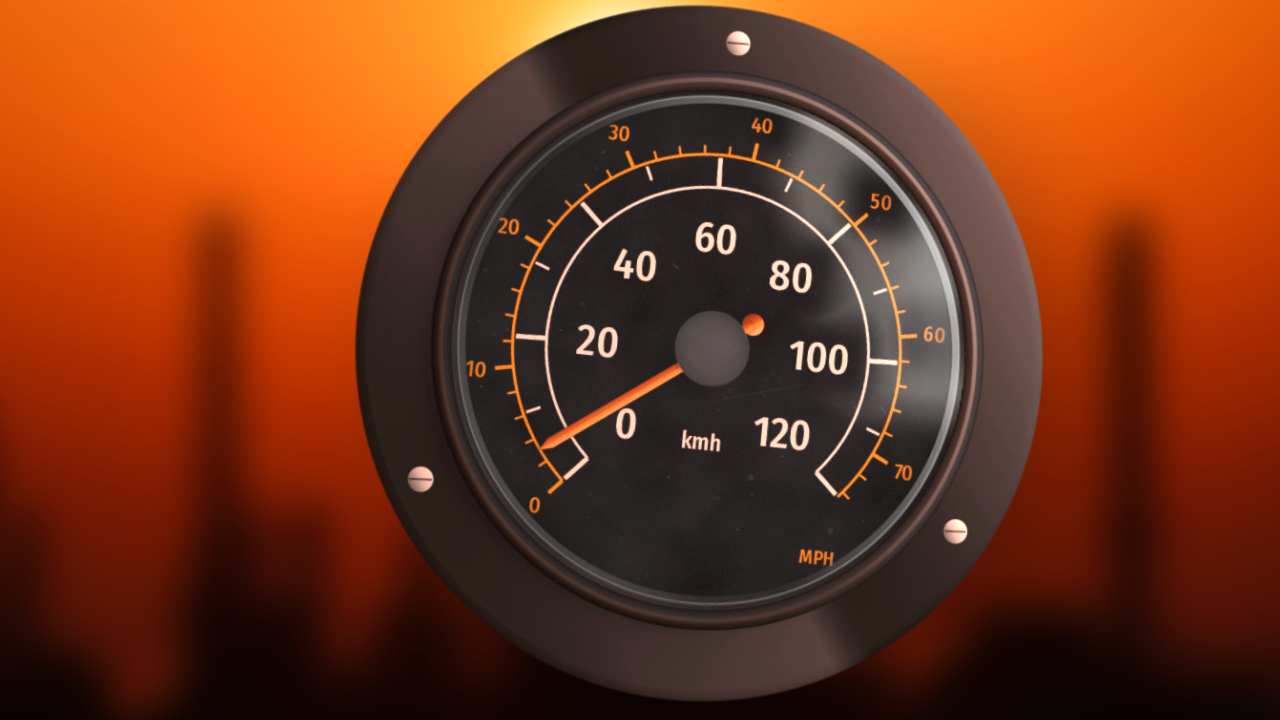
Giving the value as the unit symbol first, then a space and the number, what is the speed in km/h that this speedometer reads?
km/h 5
